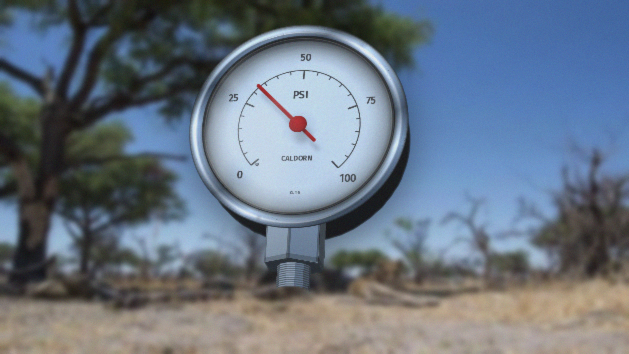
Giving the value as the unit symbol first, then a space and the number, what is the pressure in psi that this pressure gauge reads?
psi 32.5
